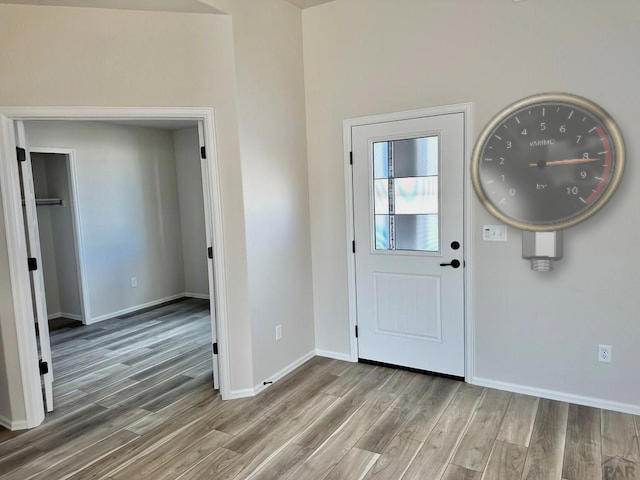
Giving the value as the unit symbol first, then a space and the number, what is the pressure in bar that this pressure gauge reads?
bar 8.25
